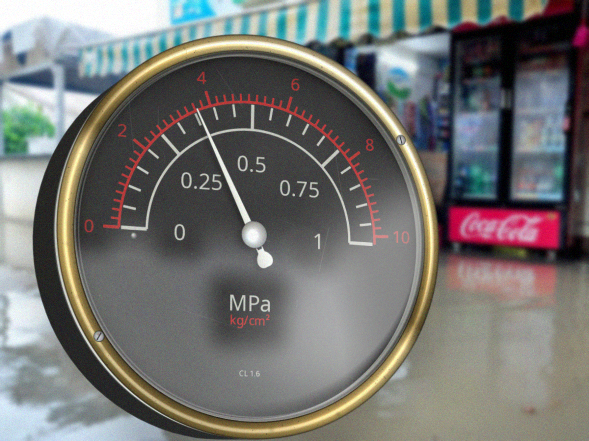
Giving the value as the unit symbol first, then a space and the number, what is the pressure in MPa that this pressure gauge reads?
MPa 0.35
